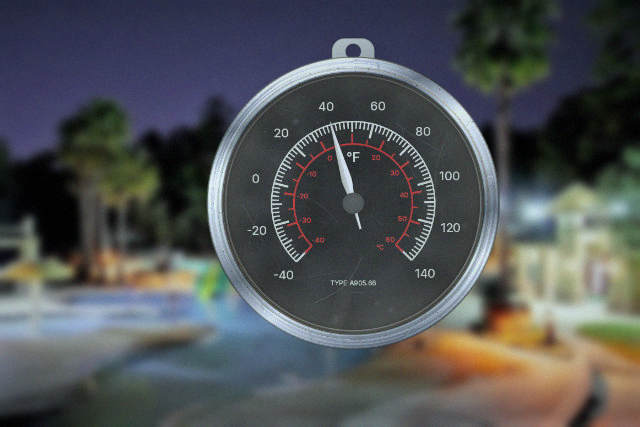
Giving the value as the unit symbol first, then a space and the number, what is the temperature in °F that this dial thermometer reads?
°F 40
